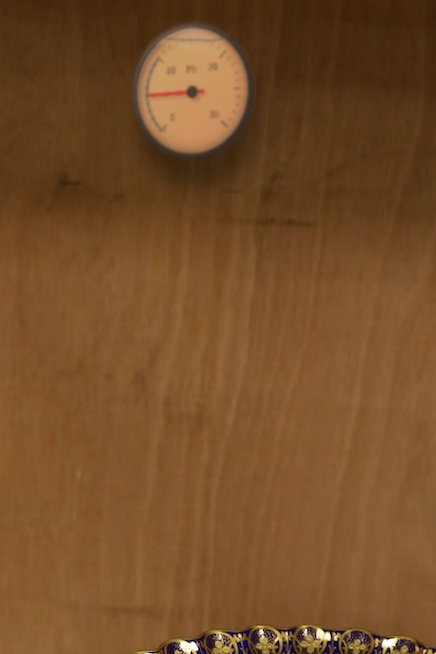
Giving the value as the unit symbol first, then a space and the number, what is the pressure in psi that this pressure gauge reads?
psi 5
